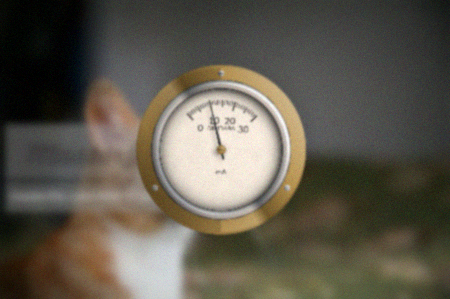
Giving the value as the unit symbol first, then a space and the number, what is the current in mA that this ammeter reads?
mA 10
